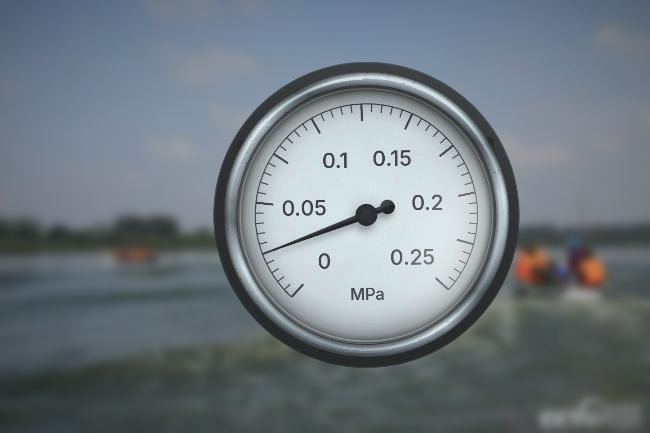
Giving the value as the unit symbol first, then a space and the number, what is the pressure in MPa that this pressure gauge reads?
MPa 0.025
